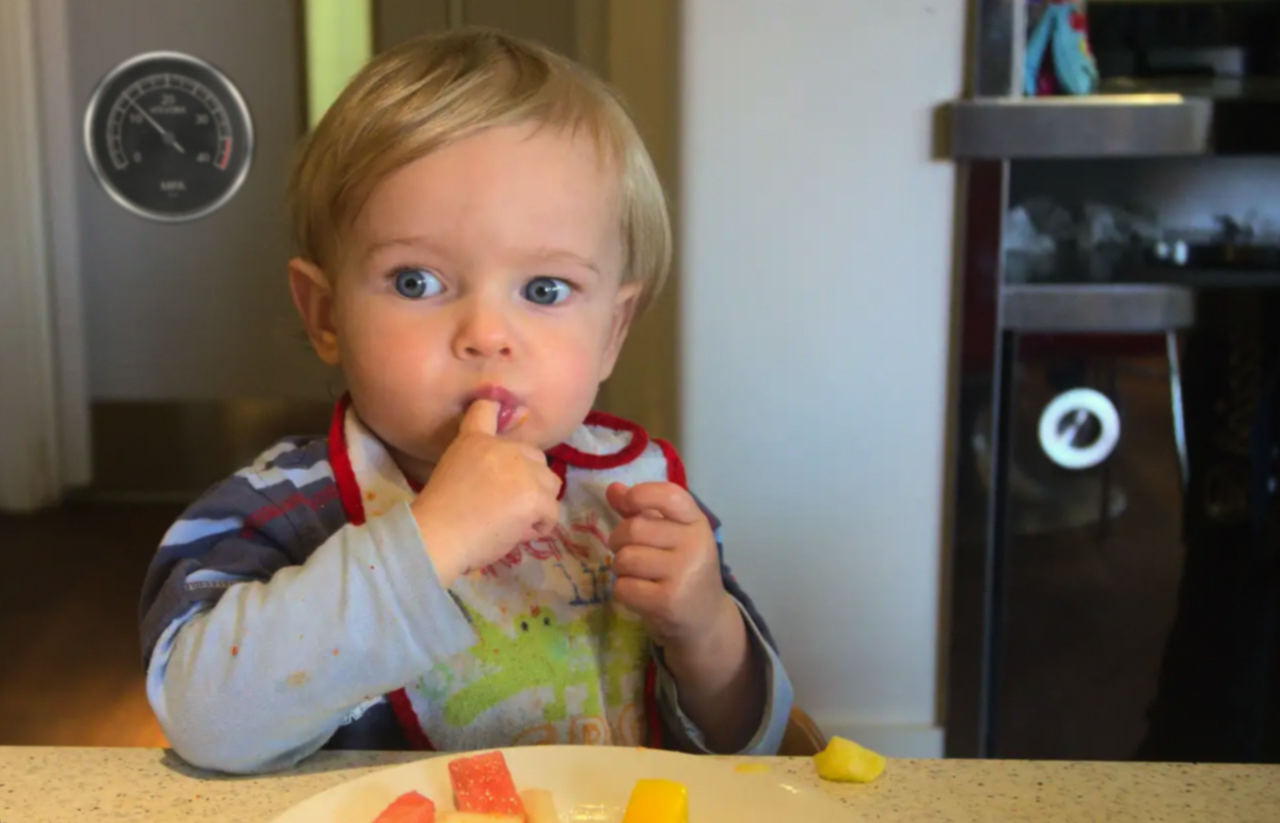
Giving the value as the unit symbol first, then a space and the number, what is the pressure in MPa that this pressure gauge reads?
MPa 12.5
